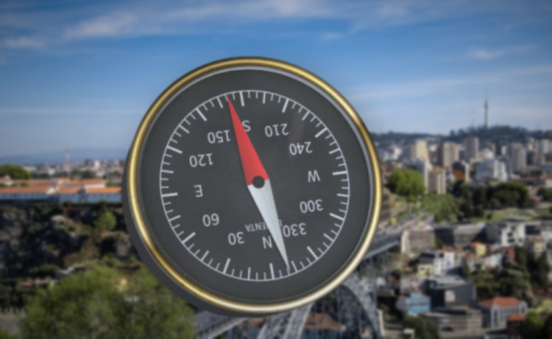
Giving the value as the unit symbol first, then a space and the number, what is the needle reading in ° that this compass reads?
° 170
